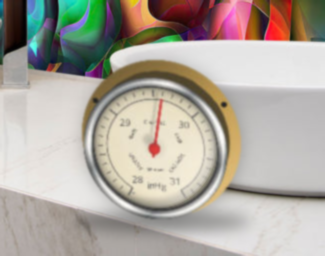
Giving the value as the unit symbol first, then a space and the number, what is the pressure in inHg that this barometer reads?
inHg 29.6
